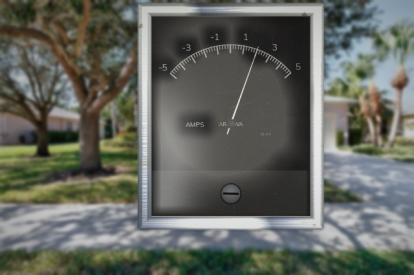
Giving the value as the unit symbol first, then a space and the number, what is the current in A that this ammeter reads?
A 2
